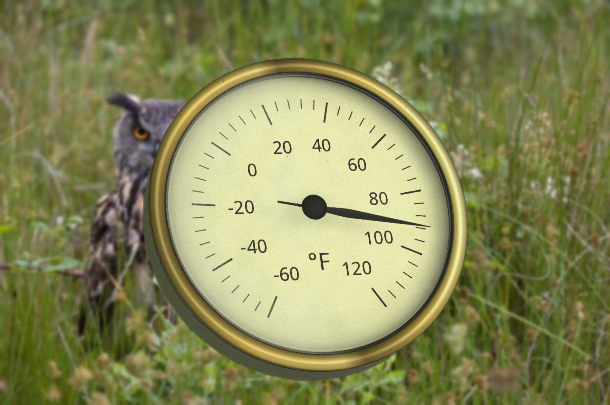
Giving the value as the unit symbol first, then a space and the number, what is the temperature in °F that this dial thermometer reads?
°F 92
